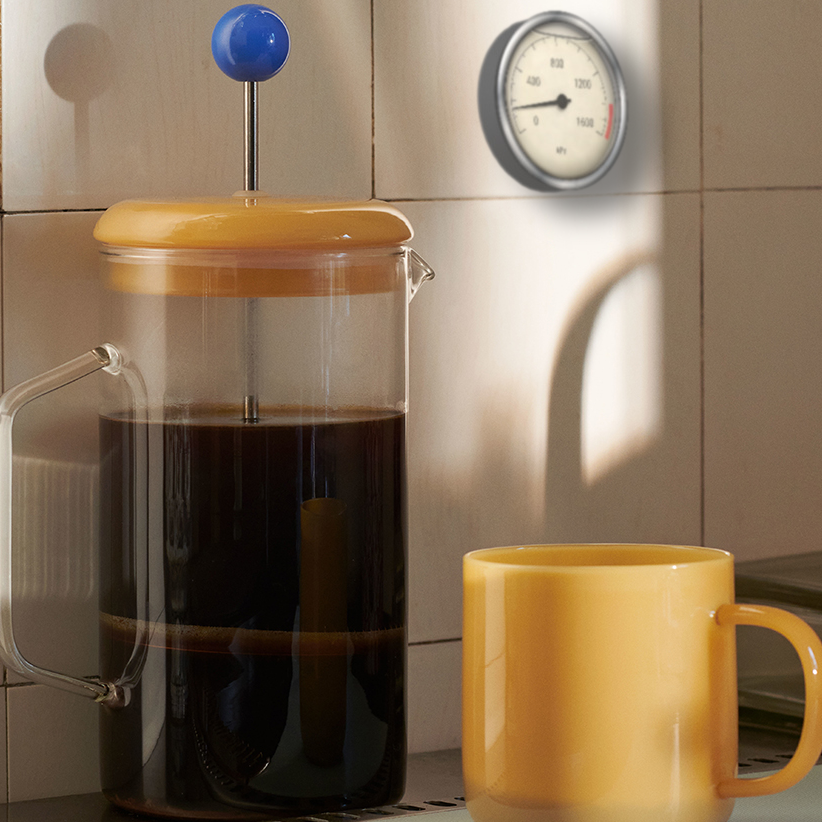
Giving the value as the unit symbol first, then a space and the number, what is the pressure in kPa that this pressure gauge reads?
kPa 150
